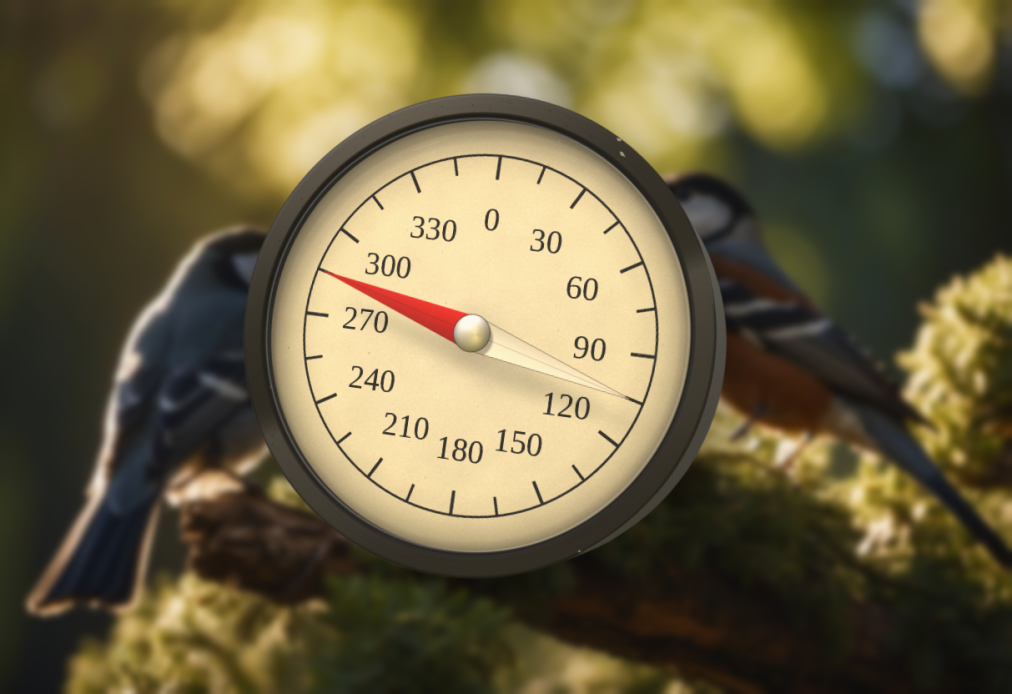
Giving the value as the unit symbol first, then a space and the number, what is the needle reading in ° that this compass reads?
° 285
